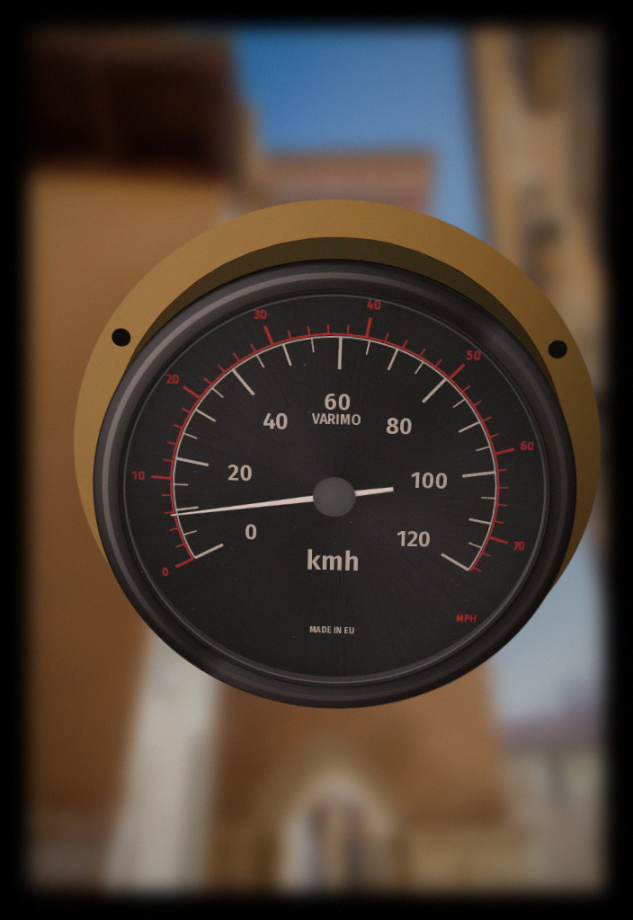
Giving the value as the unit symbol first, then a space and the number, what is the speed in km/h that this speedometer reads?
km/h 10
